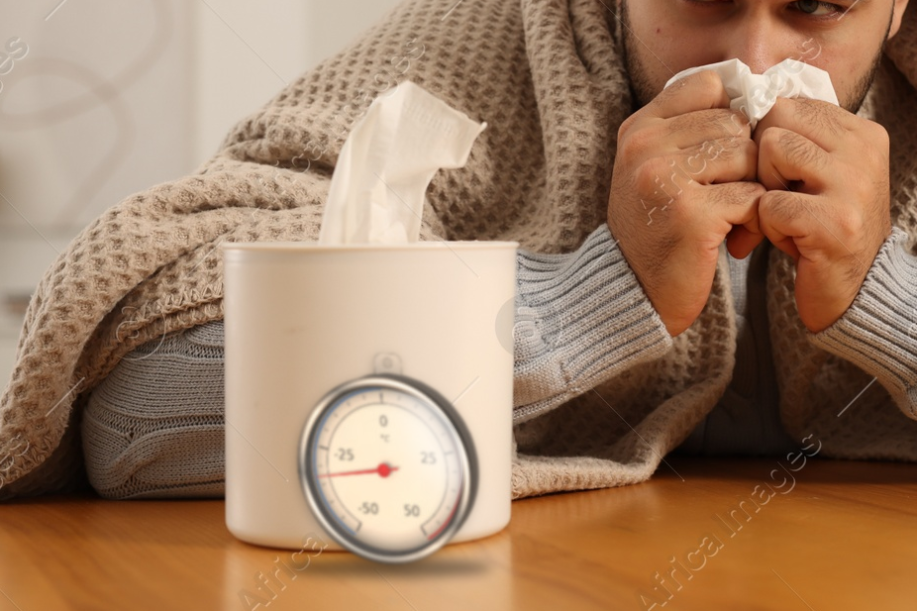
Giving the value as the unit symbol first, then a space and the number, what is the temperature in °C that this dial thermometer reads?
°C -32.5
